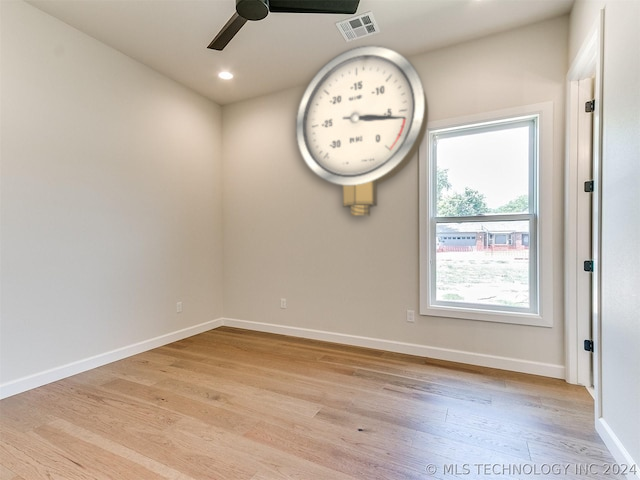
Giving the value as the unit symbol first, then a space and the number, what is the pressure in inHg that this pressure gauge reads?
inHg -4
